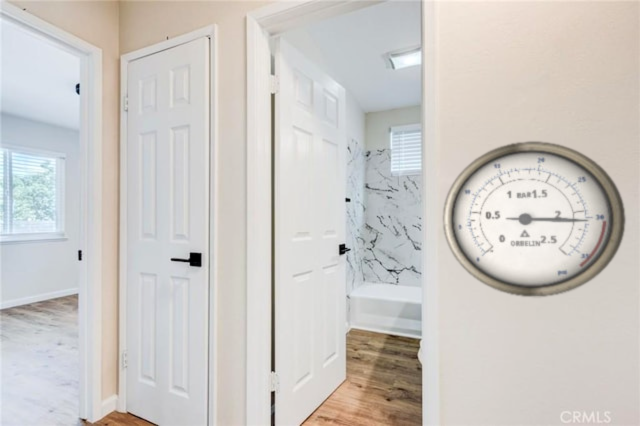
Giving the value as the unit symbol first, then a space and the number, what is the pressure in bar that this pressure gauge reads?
bar 2.1
